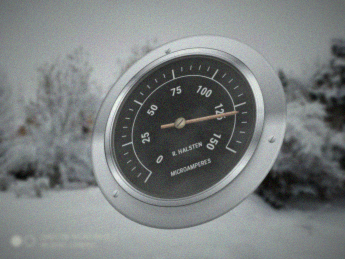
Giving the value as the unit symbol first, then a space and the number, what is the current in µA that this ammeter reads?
µA 130
